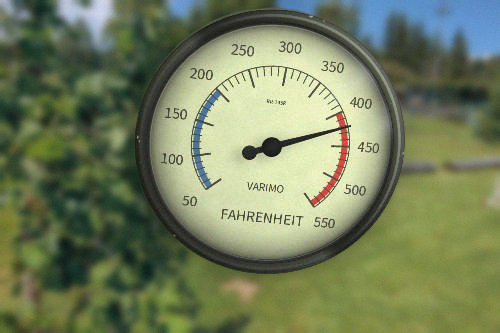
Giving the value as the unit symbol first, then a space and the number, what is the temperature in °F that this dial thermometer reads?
°F 420
